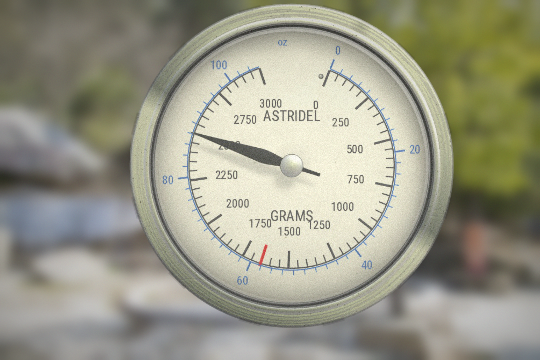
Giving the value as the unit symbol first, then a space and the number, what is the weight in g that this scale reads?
g 2500
